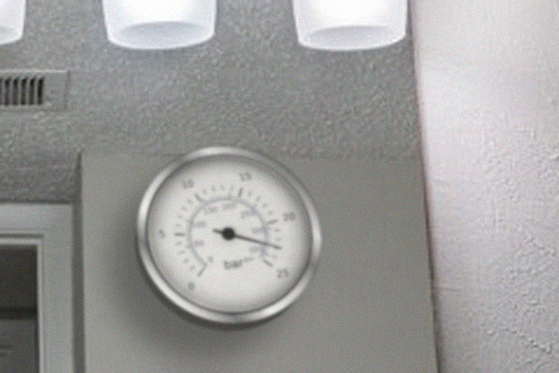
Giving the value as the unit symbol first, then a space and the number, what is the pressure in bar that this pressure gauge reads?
bar 23
